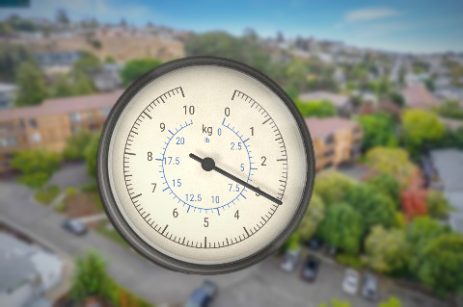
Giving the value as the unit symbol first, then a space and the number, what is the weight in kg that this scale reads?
kg 3
